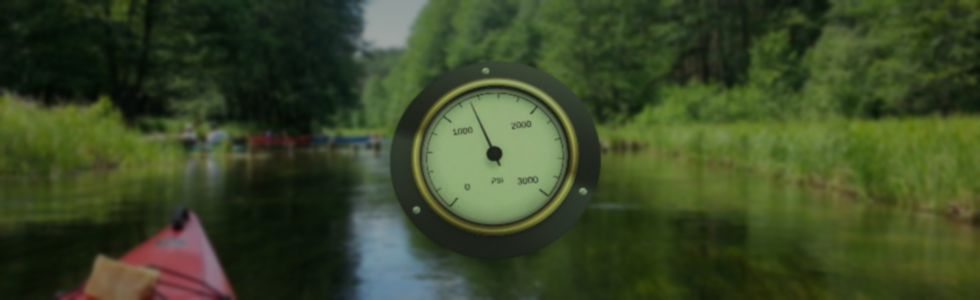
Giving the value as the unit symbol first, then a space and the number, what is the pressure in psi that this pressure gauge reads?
psi 1300
